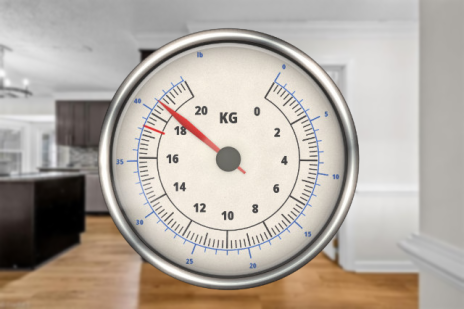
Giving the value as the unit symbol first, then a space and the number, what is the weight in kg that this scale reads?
kg 18.6
